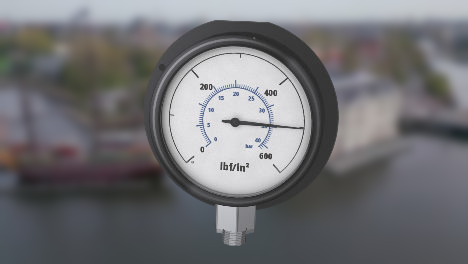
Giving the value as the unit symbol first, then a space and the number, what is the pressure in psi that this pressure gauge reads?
psi 500
